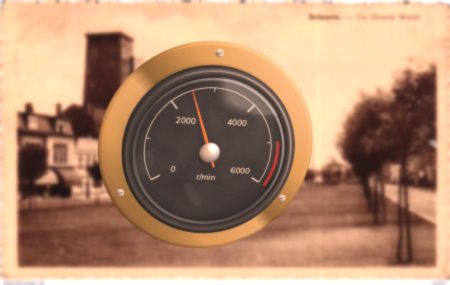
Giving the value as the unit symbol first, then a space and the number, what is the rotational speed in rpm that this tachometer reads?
rpm 2500
